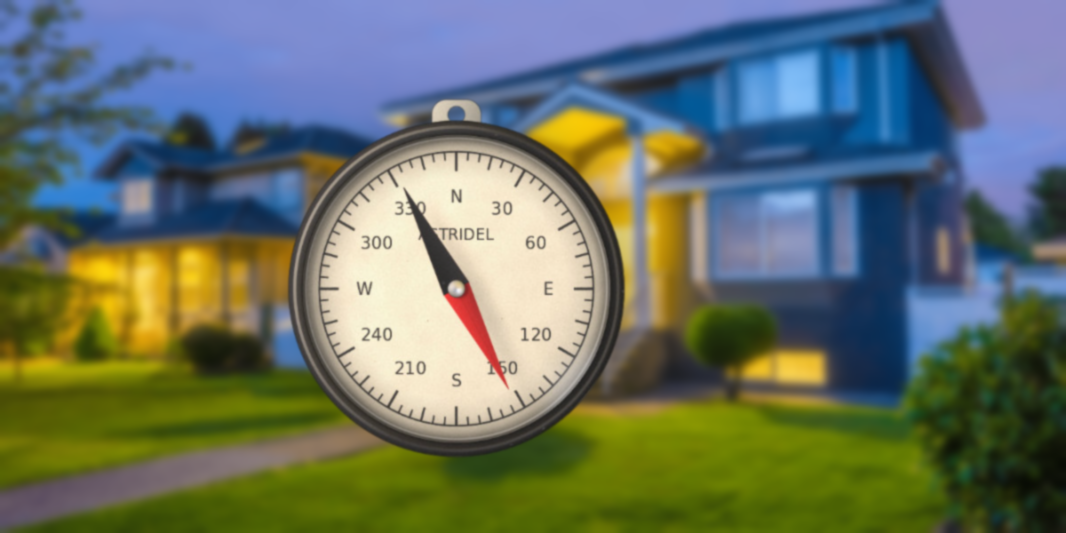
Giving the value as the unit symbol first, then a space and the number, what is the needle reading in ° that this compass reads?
° 152.5
